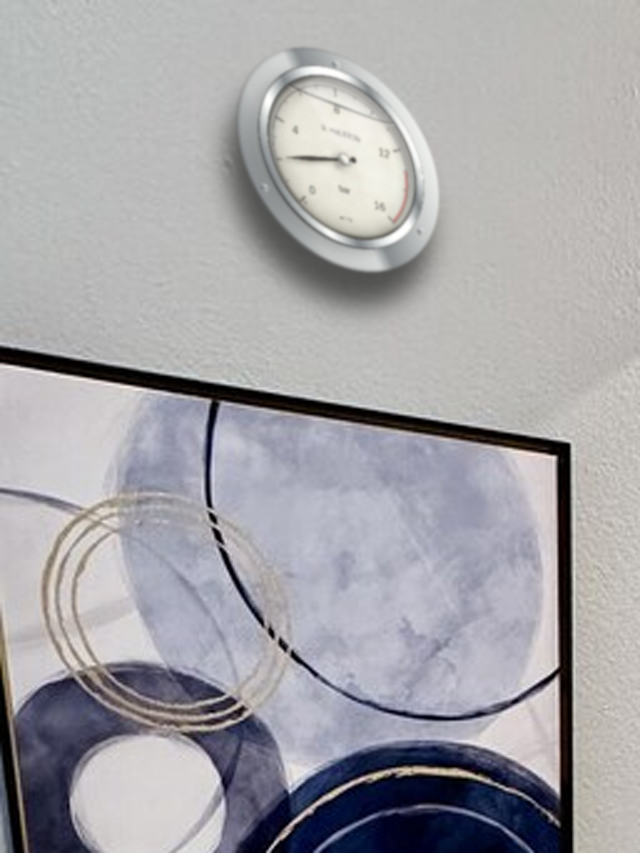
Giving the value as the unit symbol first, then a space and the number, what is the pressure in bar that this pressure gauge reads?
bar 2
